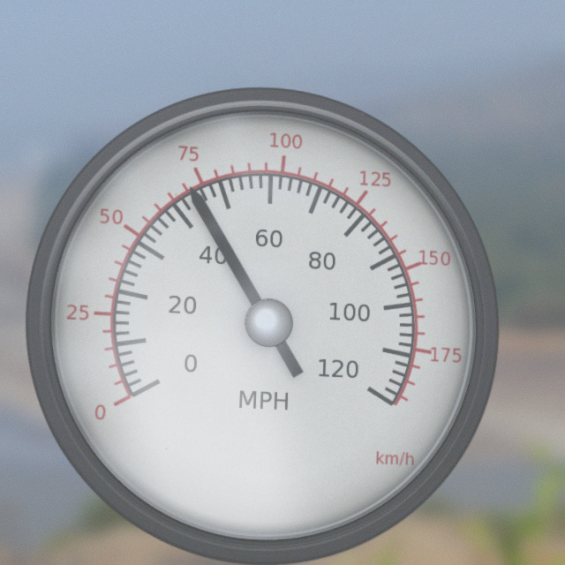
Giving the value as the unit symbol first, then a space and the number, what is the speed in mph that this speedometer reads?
mph 44
